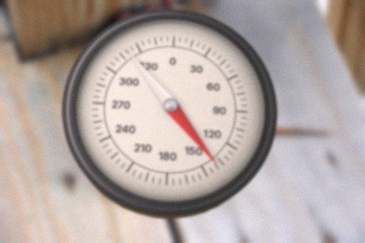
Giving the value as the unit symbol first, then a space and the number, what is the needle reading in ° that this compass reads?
° 140
